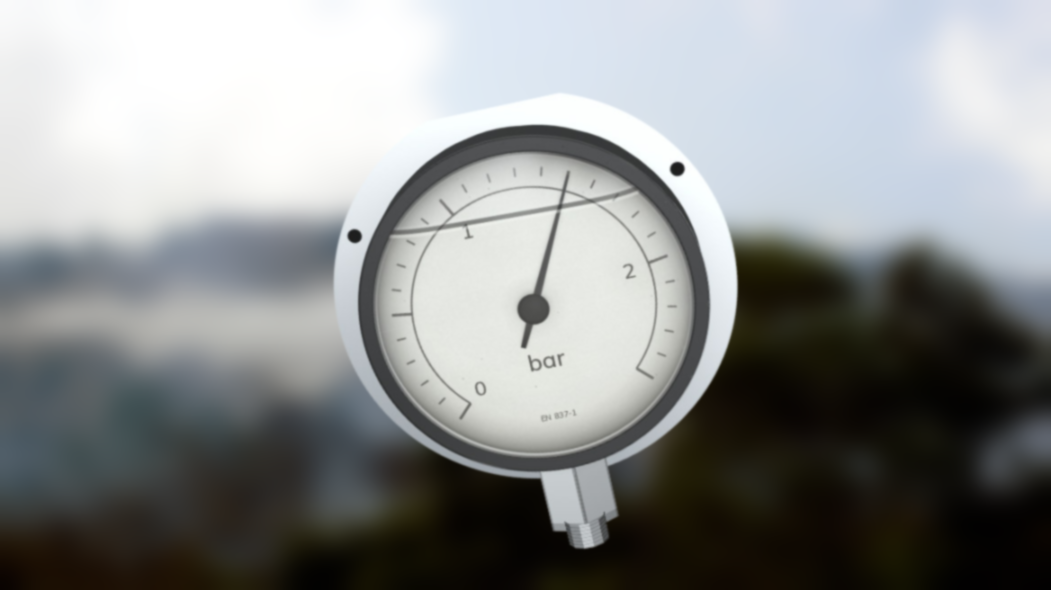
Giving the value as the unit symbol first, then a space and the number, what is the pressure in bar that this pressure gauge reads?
bar 1.5
